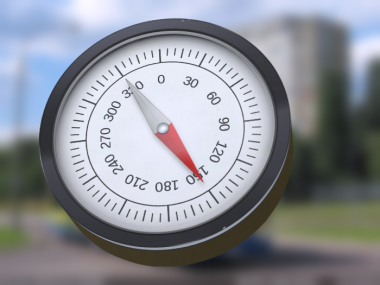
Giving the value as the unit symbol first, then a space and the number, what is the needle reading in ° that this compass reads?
° 150
